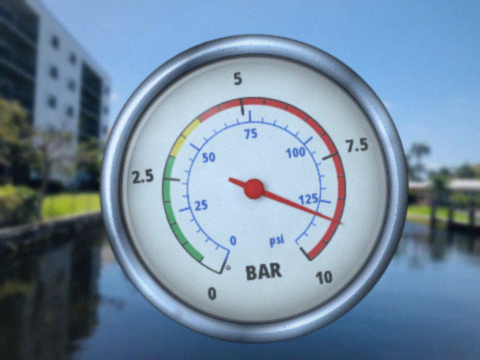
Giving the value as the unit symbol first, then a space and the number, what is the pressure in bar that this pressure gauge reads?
bar 9
